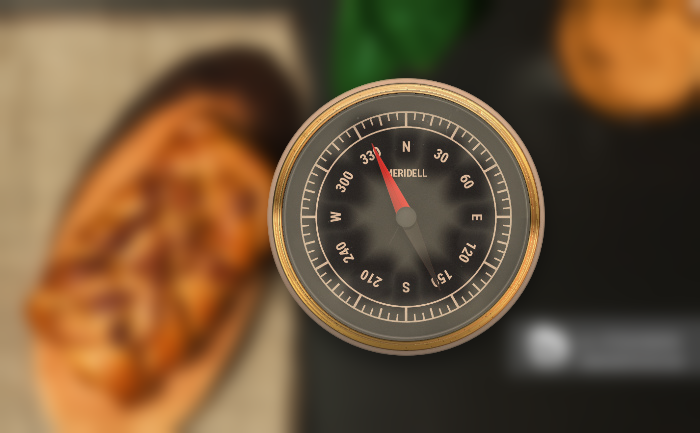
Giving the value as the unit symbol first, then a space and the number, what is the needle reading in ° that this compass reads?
° 335
